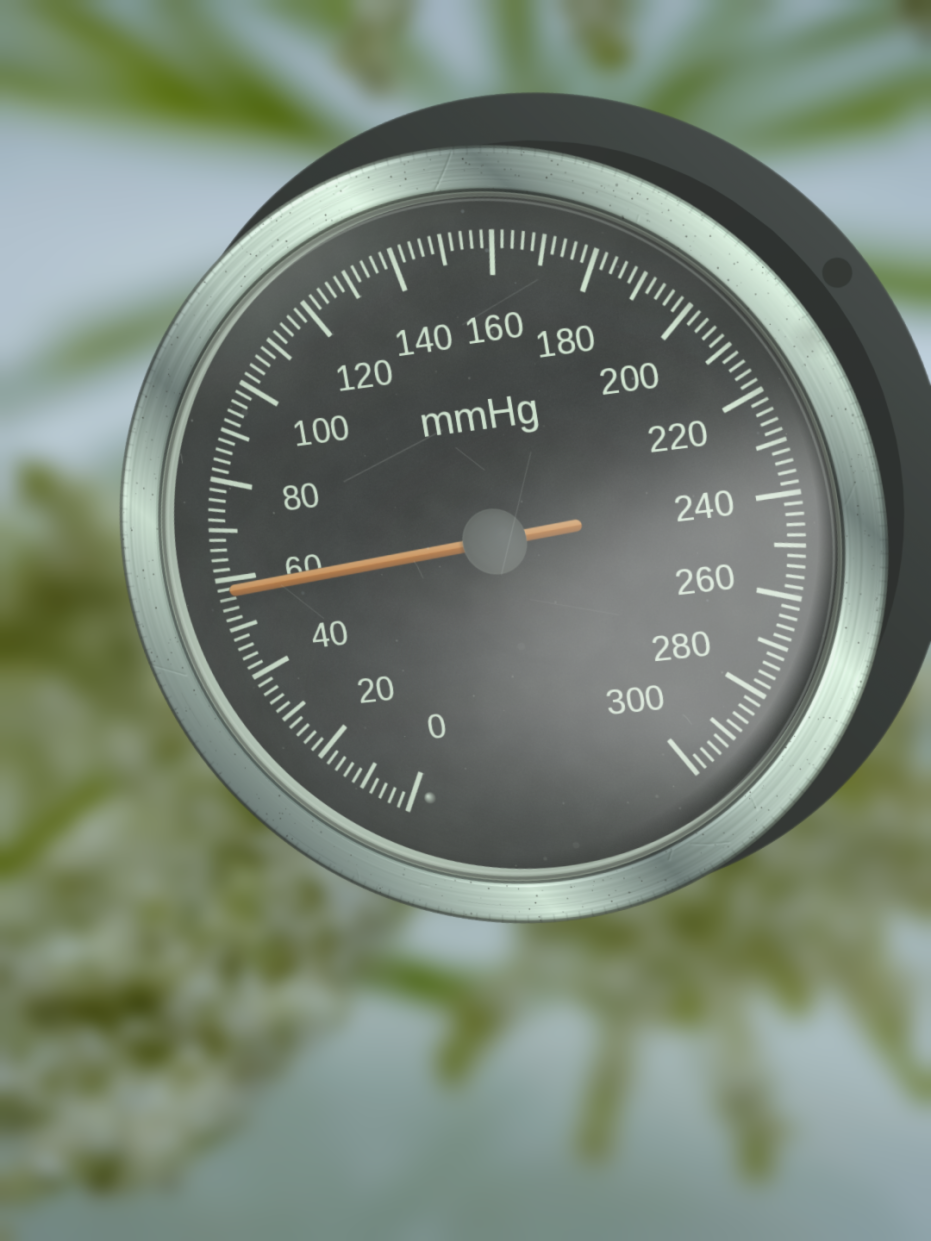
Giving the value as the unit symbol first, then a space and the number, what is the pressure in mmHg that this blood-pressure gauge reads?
mmHg 58
